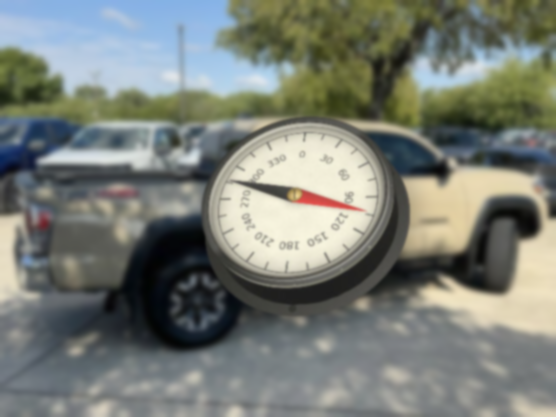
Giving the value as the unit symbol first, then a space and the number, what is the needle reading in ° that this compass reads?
° 105
